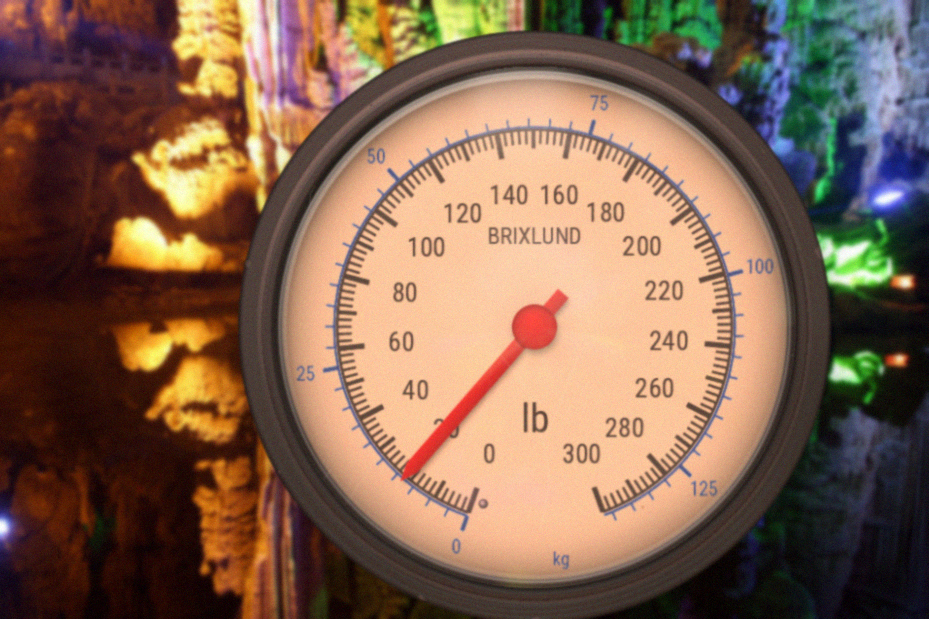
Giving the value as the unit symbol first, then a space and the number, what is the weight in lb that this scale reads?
lb 20
